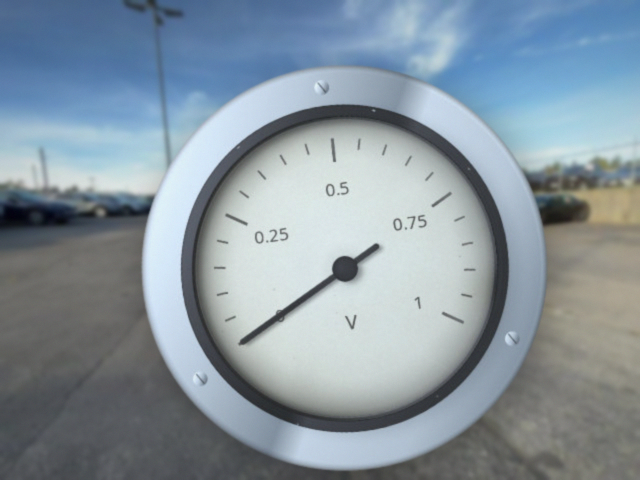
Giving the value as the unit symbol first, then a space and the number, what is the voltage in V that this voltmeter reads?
V 0
